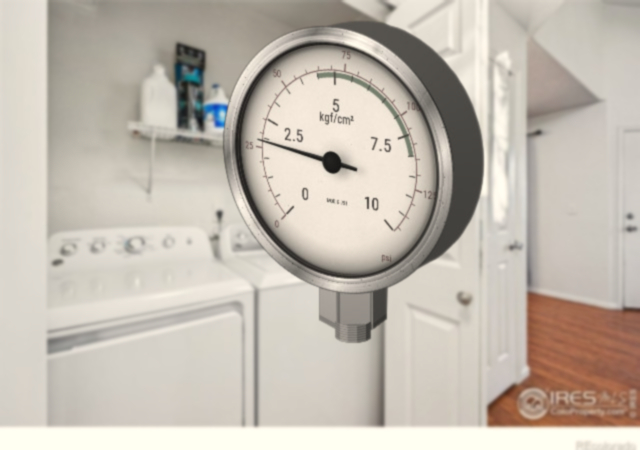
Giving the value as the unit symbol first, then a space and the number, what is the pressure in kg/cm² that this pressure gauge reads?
kg/cm² 2
